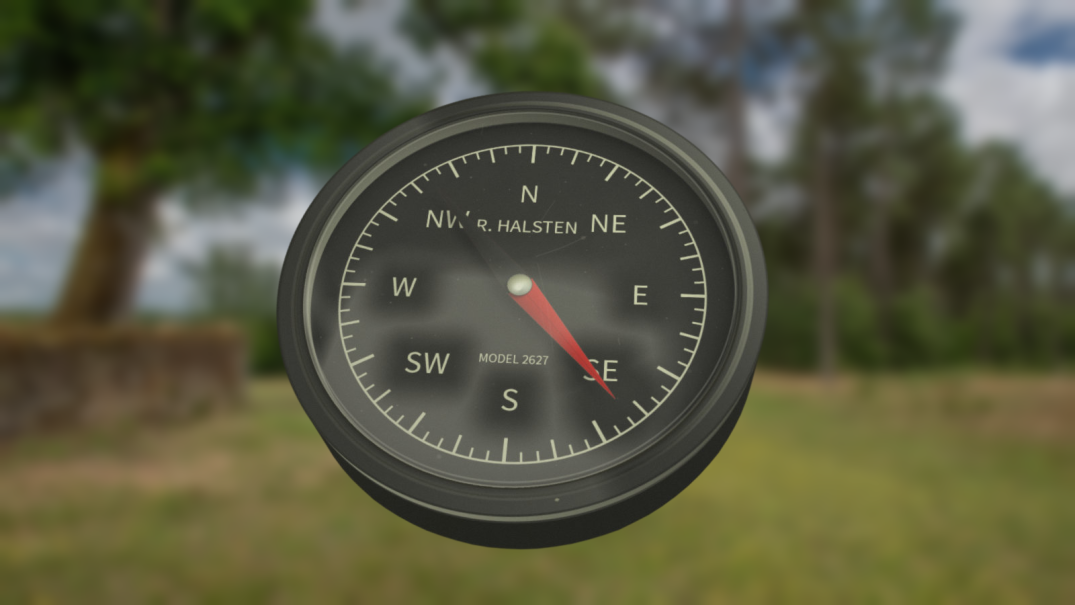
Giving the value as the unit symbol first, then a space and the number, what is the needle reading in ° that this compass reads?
° 140
